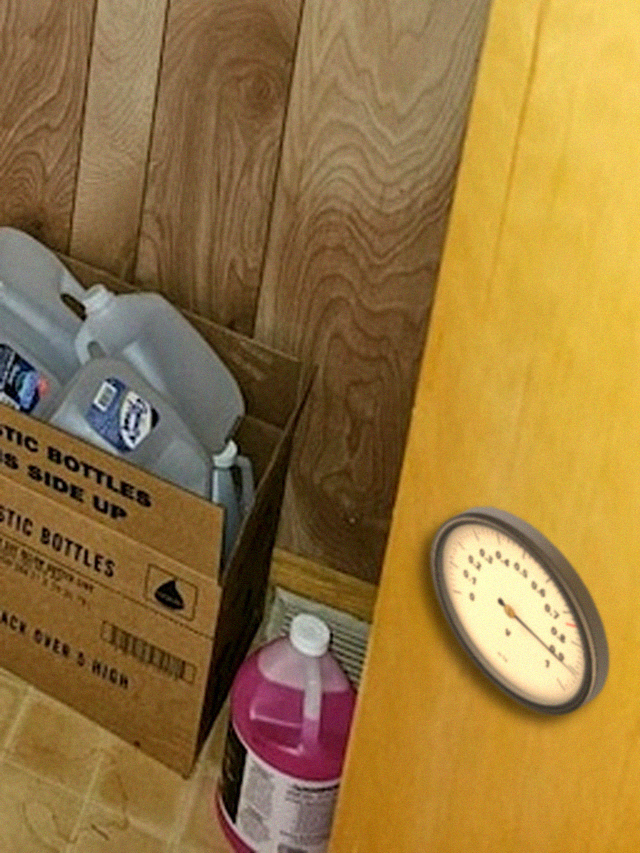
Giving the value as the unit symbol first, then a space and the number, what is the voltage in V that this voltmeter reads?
V 0.9
